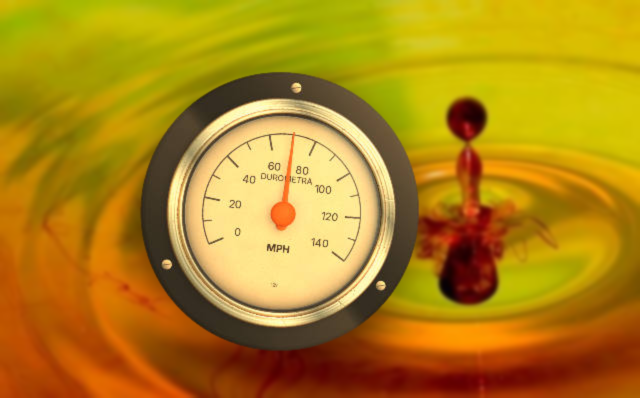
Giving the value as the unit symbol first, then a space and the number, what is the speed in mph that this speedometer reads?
mph 70
